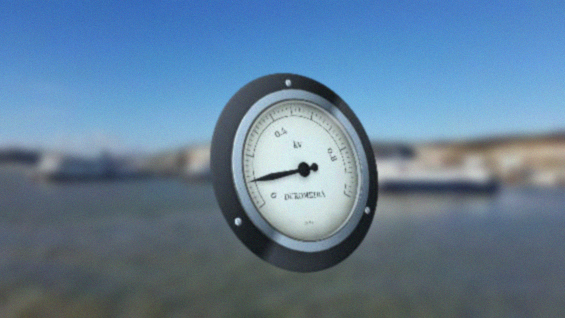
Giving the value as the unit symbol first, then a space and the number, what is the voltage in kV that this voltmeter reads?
kV 0.1
